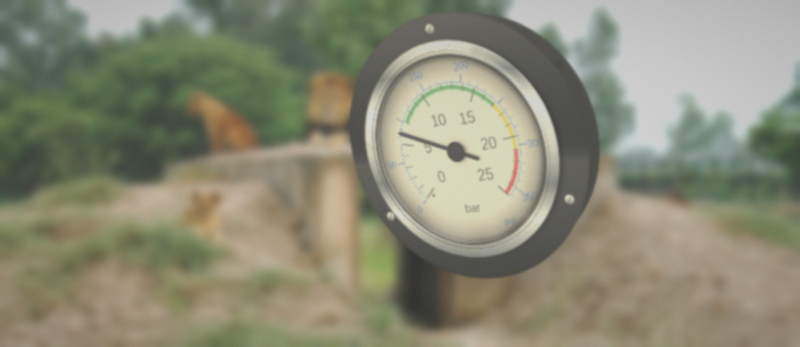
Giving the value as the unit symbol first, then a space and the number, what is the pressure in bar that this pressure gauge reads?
bar 6
